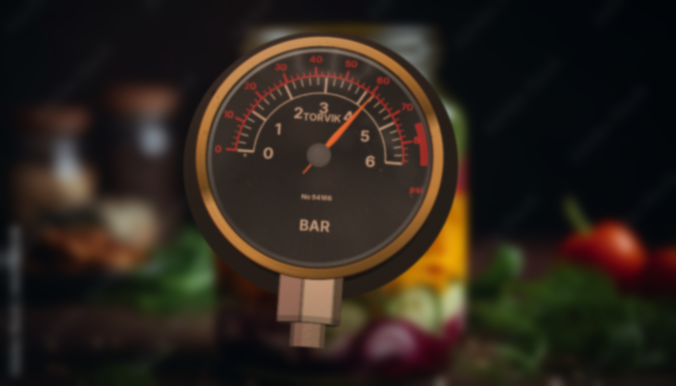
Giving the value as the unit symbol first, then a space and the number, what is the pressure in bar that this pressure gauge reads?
bar 4.2
